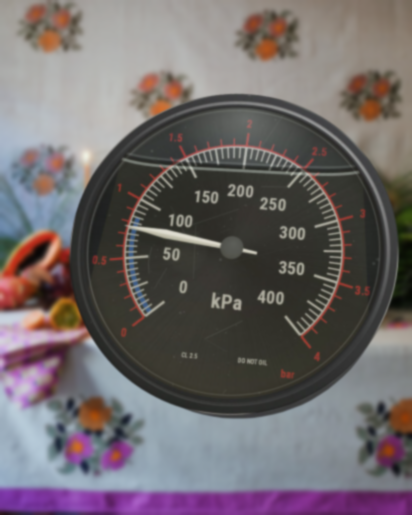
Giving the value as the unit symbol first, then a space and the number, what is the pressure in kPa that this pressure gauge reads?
kPa 75
